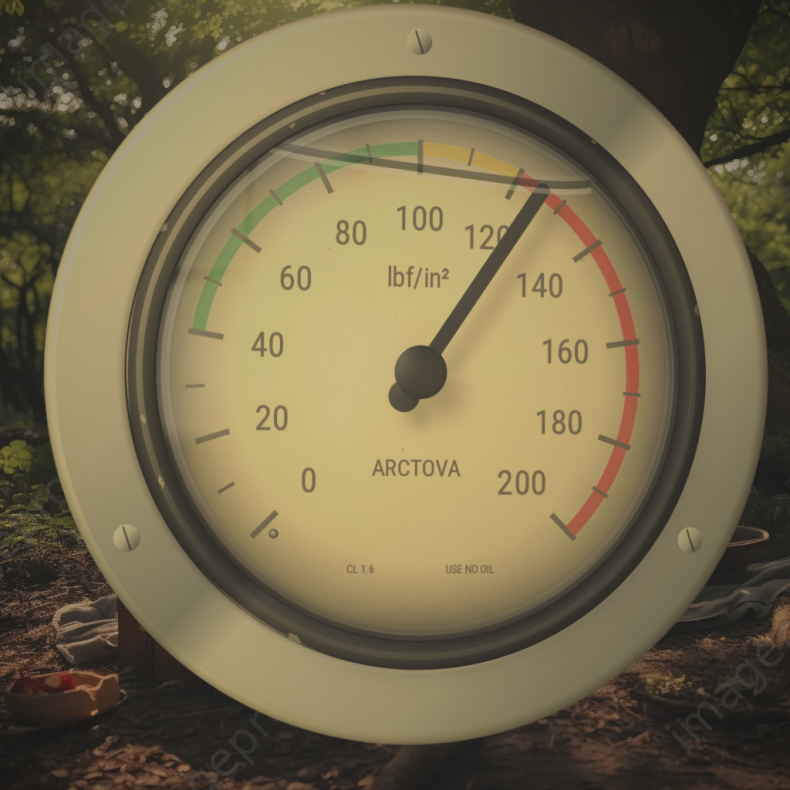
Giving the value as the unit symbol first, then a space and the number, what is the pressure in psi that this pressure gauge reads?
psi 125
